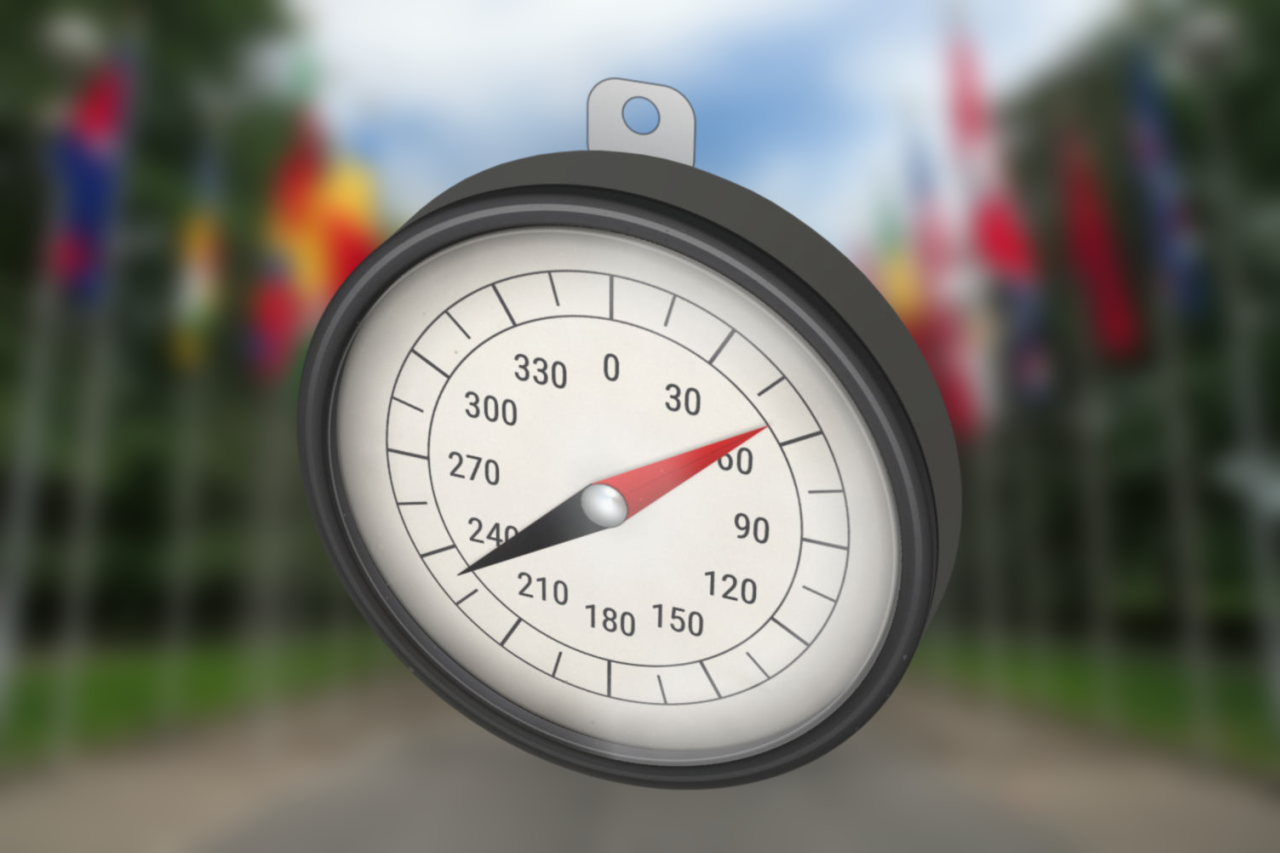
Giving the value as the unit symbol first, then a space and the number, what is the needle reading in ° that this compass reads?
° 52.5
